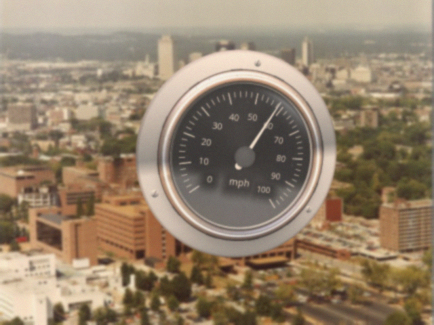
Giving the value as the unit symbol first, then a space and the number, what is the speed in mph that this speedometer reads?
mph 58
